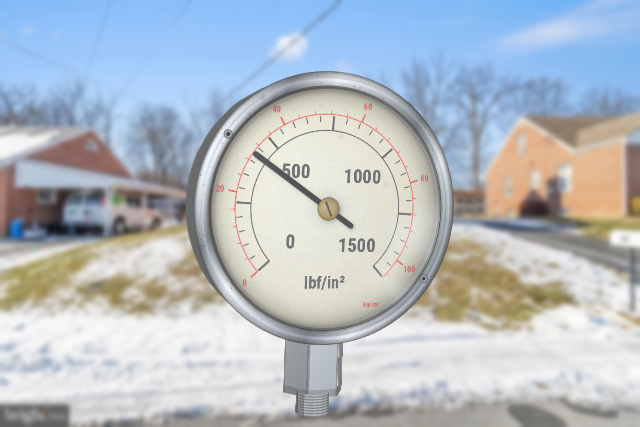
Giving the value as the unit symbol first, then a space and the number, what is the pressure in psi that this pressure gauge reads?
psi 425
